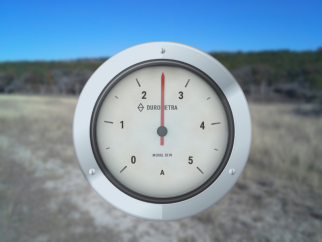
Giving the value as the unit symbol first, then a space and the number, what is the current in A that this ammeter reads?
A 2.5
